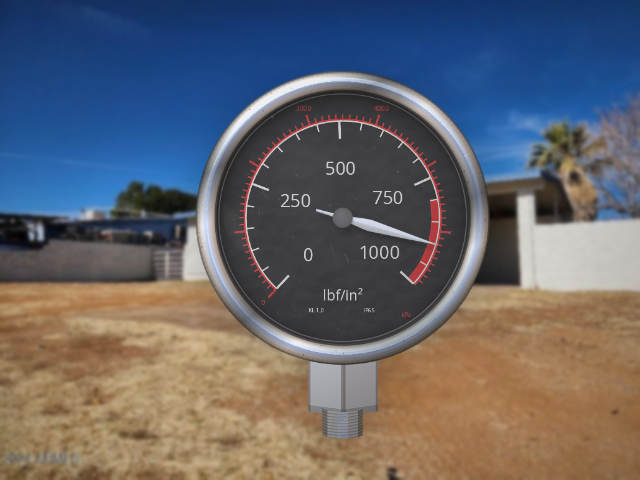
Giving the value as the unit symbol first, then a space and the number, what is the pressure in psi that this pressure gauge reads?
psi 900
